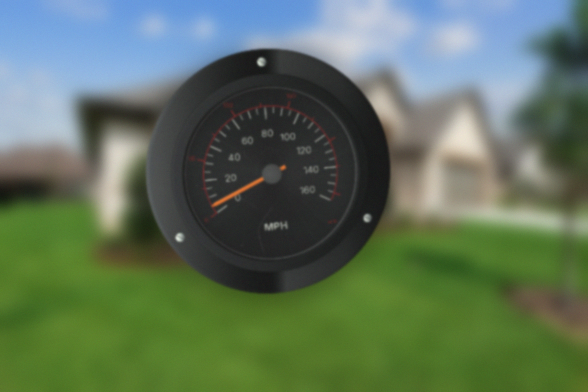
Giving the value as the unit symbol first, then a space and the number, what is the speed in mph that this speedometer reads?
mph 5
